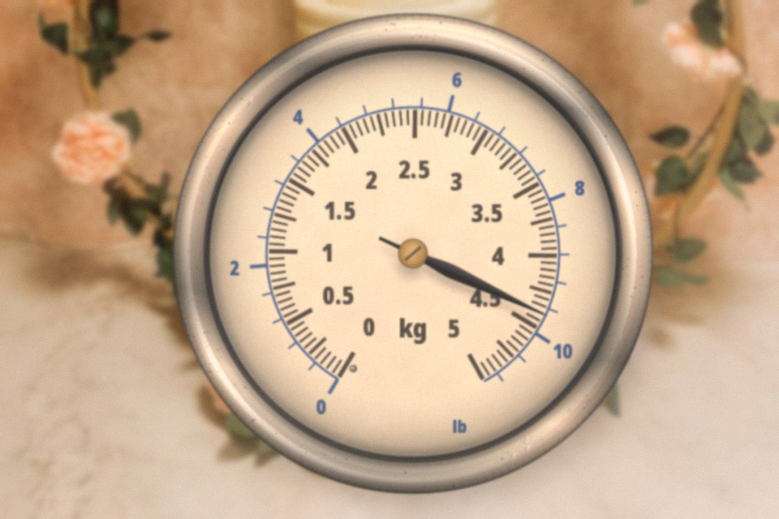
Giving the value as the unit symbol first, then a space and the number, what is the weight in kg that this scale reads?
kg 4.4
